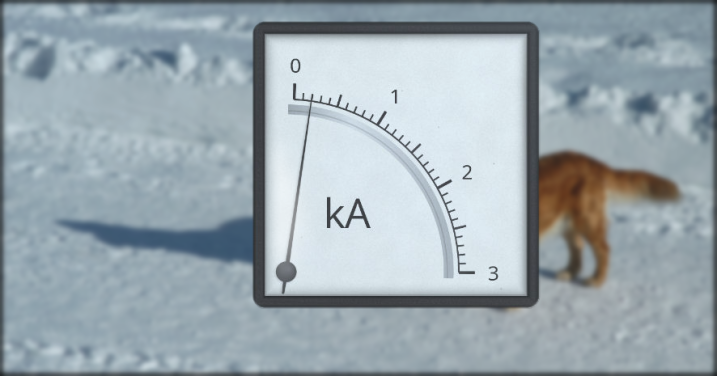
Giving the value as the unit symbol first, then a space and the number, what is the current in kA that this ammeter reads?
kA 0.2
